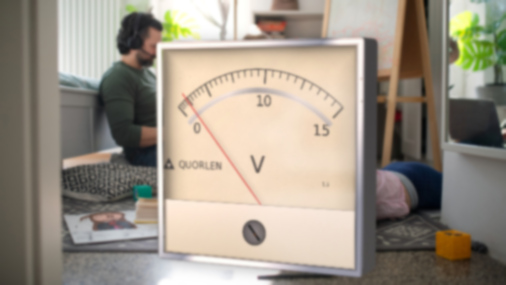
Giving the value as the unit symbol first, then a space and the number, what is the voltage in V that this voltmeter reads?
V 2.5
